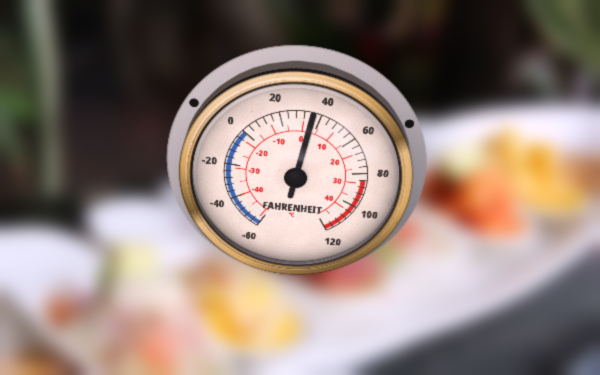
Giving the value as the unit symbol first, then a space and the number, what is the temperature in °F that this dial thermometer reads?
°F 36
